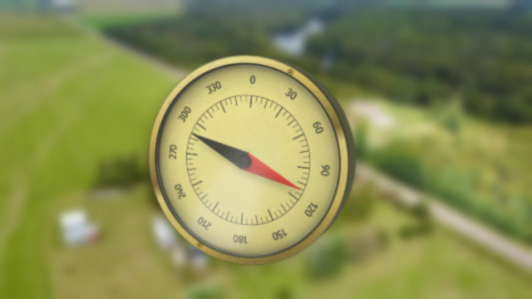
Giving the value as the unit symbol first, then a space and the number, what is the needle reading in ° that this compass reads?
° 110
